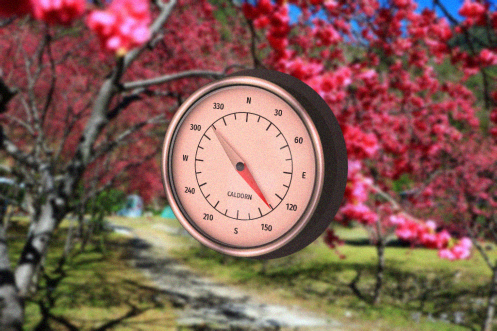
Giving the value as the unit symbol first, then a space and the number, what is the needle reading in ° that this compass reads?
° 135
